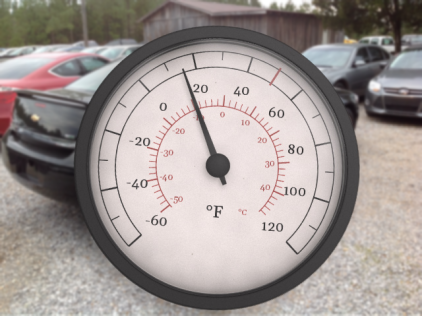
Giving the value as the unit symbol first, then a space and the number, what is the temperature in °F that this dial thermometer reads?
°F 15
